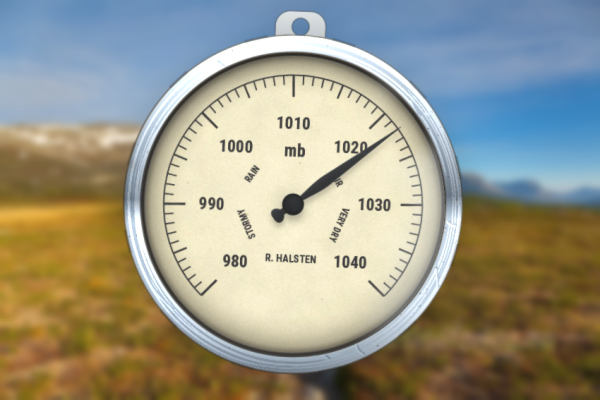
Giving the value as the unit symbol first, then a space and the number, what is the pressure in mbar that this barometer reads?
mbar 1022
